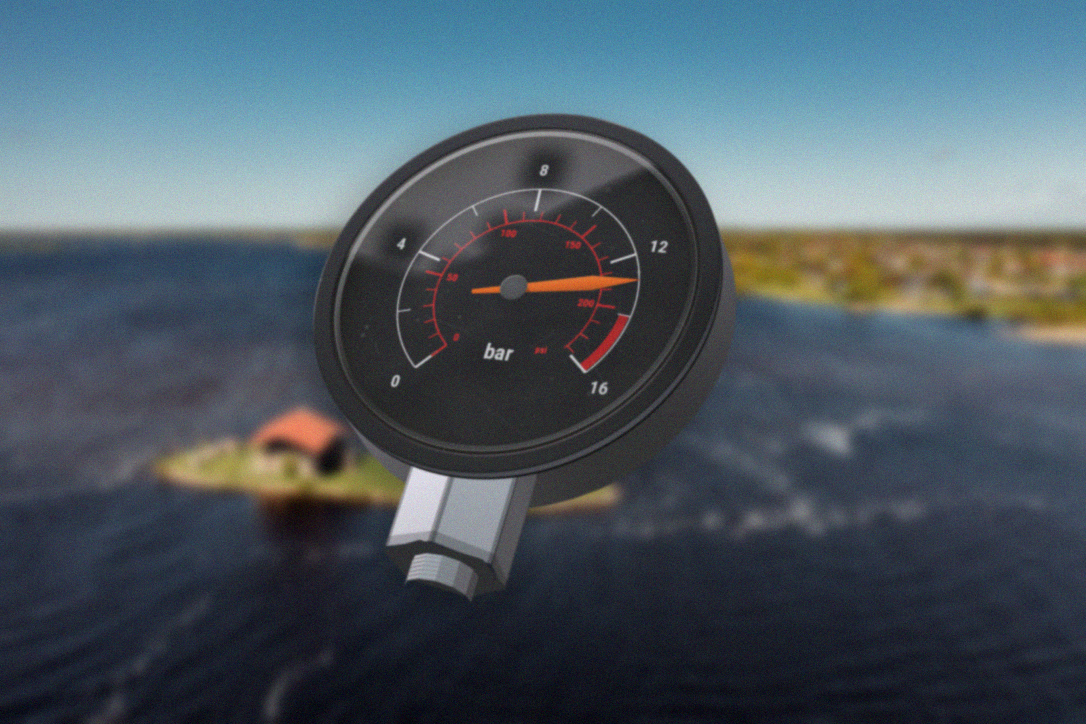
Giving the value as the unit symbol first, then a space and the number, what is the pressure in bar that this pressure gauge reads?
bar 13
